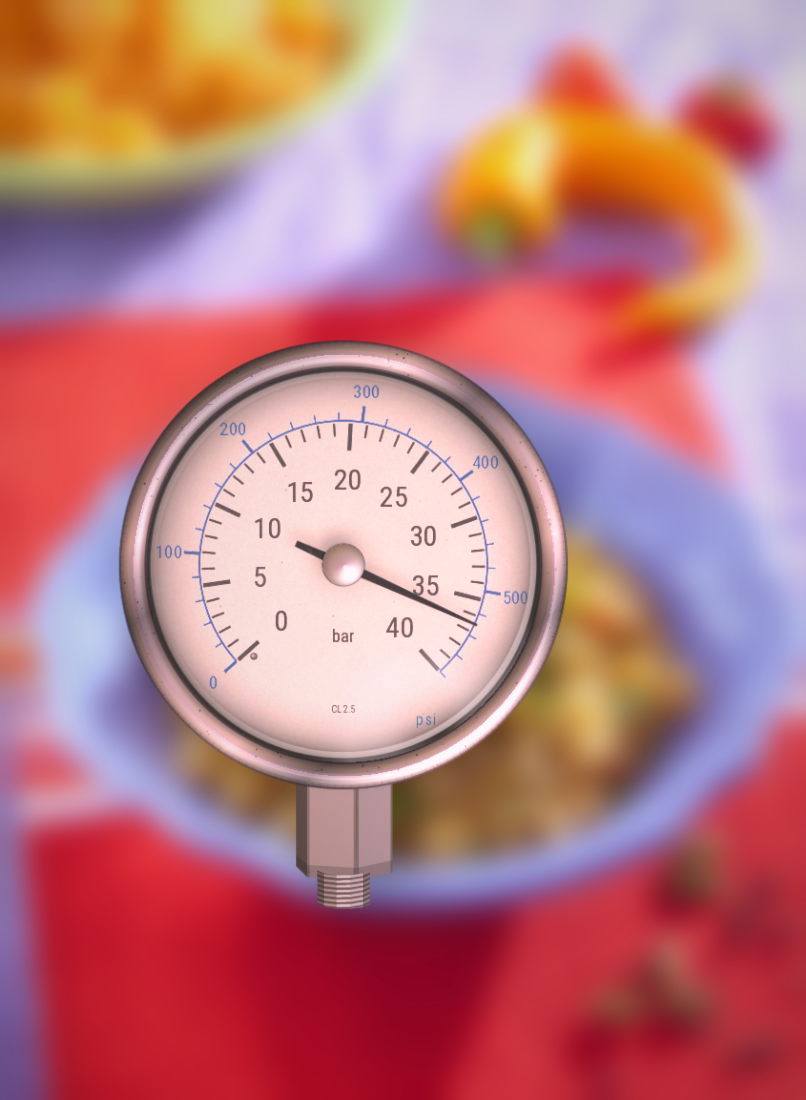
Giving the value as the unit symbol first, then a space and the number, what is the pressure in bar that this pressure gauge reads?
bar 36.5
